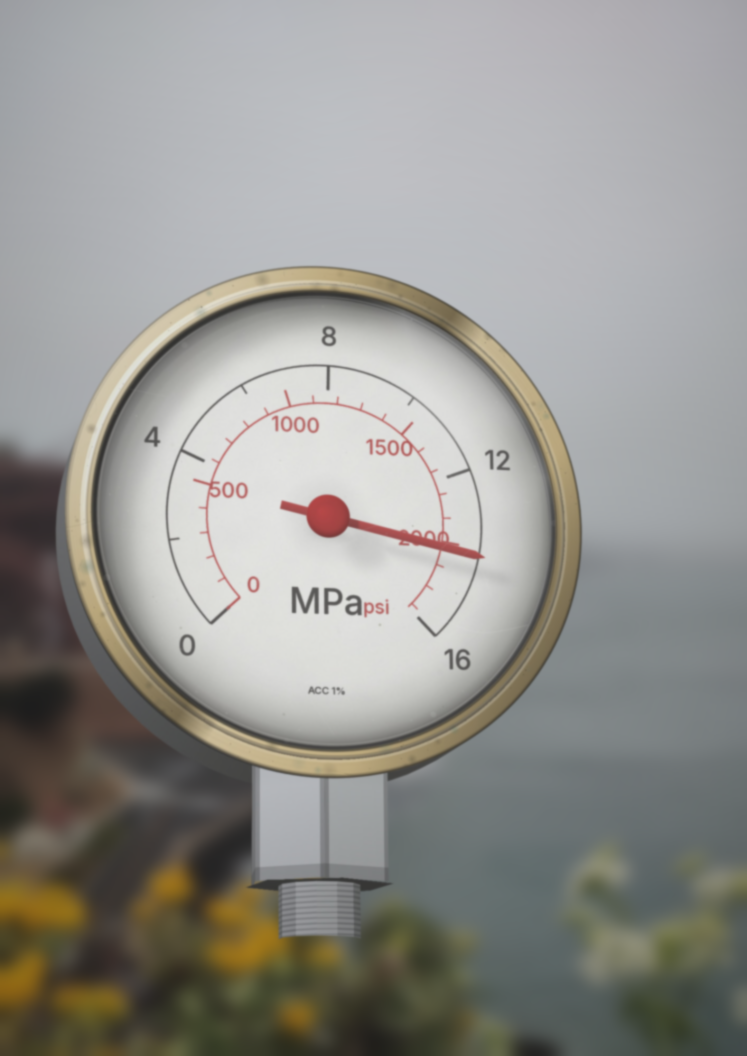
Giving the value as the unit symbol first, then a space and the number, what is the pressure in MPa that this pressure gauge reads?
MPa 14
